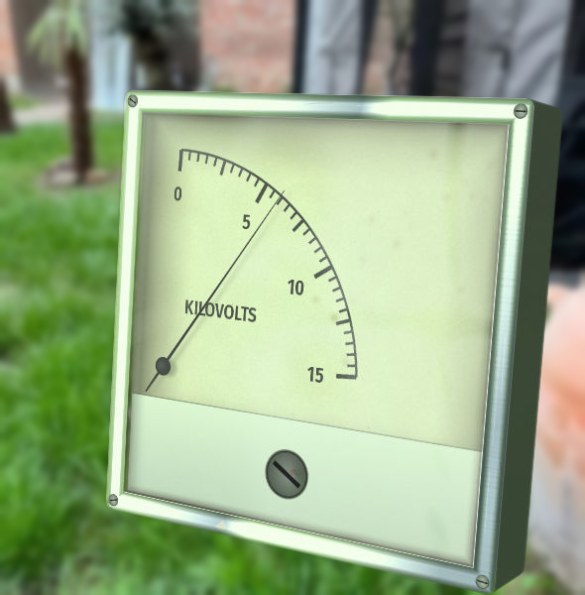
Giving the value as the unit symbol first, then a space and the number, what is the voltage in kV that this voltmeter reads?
kV 6
